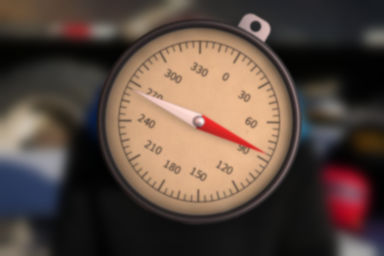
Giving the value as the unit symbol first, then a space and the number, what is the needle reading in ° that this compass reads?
° 85
